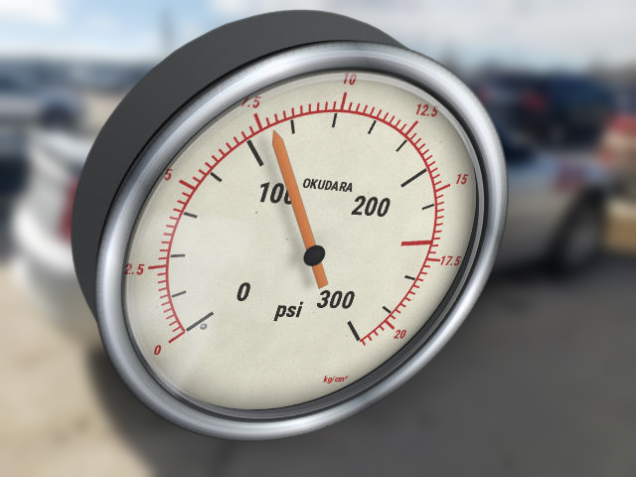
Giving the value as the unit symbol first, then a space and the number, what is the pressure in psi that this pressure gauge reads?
psi 110
